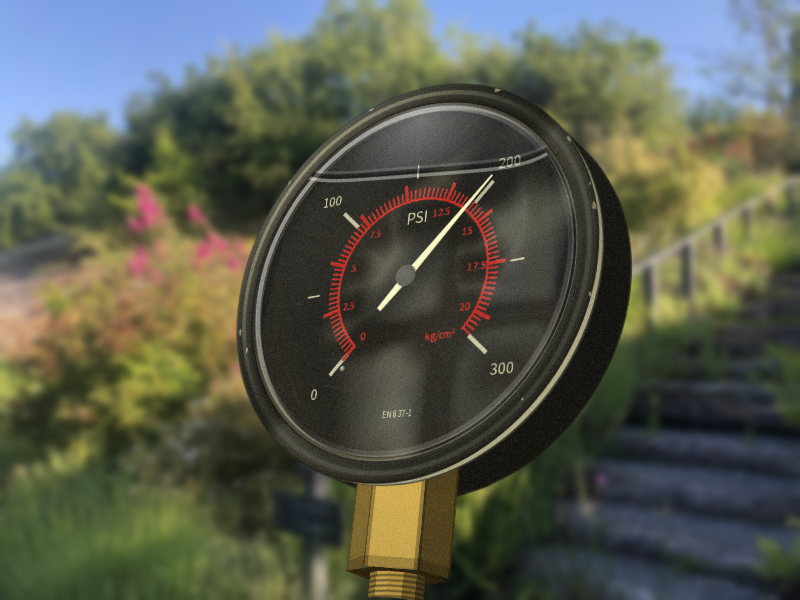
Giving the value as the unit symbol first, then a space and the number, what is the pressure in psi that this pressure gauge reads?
psi 200
